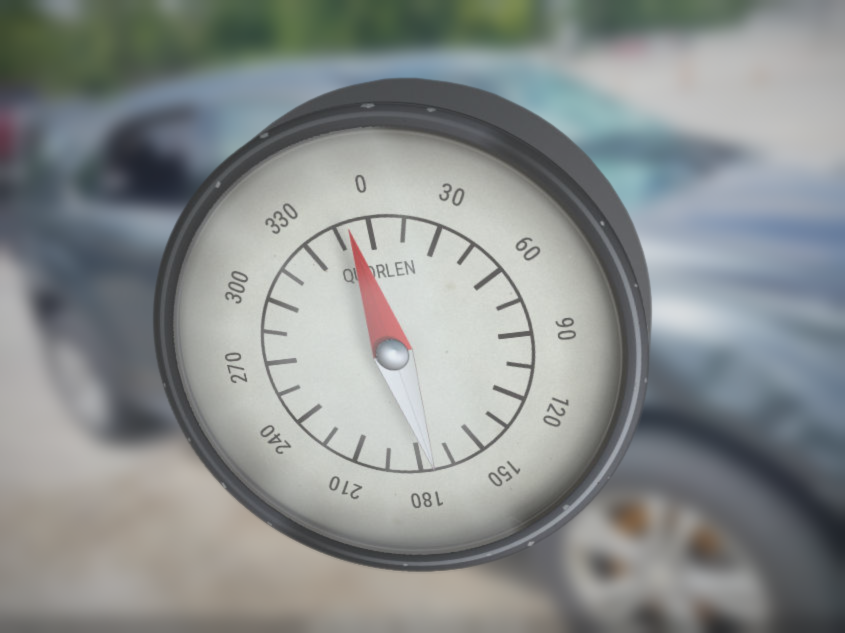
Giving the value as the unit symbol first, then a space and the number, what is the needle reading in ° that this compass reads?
° 352.5
